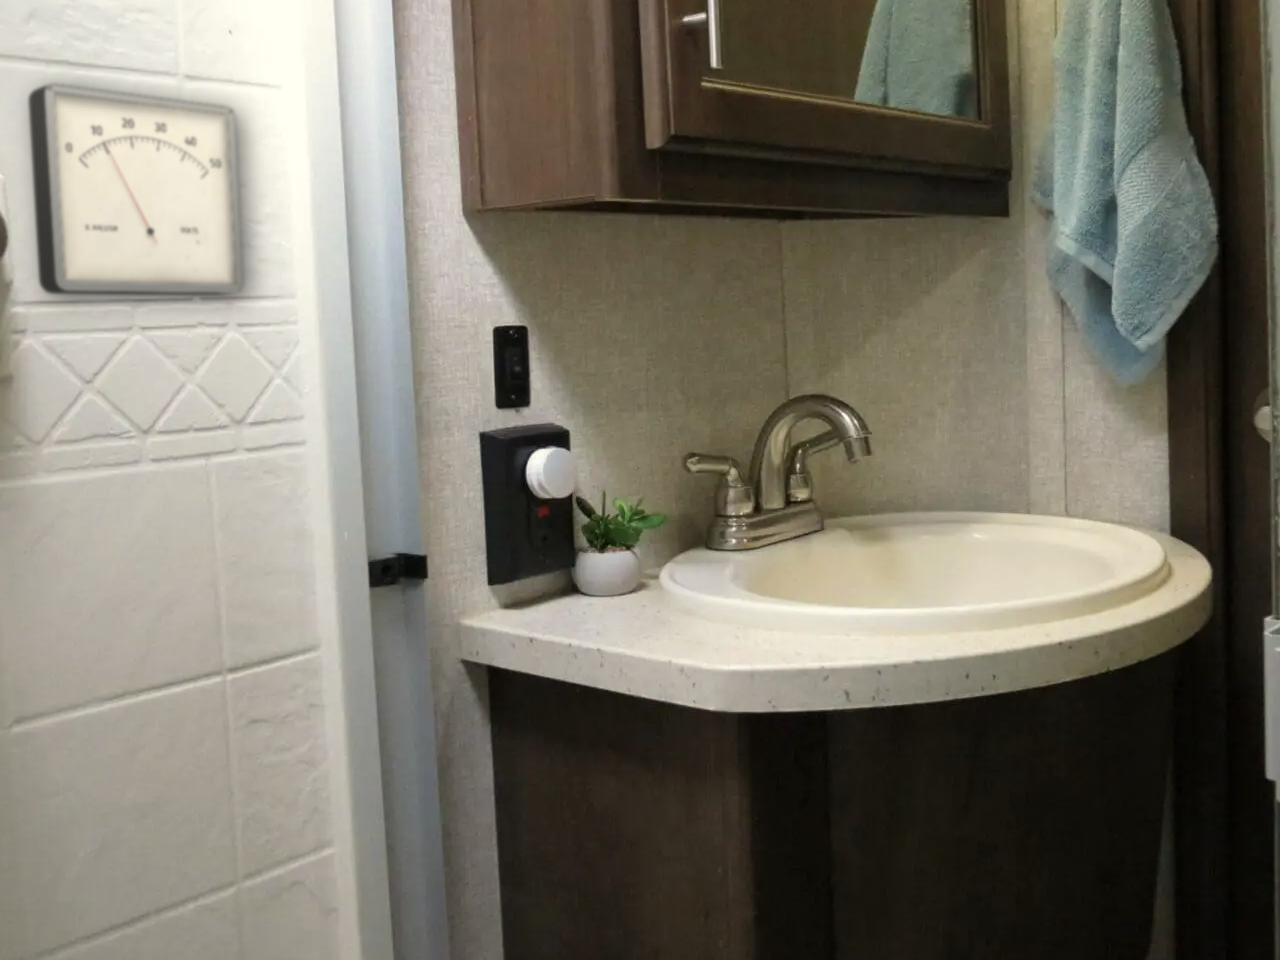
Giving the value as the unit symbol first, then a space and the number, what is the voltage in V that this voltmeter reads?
V 10
